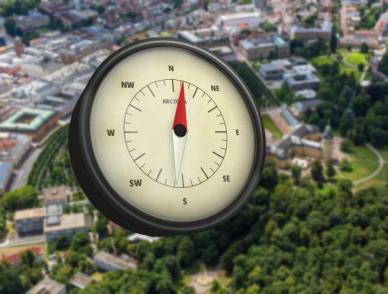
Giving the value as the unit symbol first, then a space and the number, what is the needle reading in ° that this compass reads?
° 10
